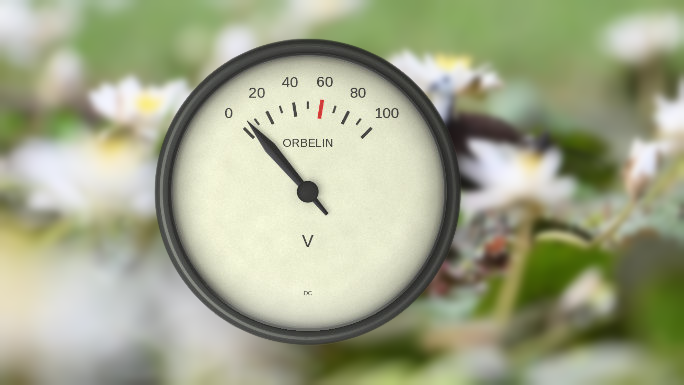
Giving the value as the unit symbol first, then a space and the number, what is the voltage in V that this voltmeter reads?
V 5
